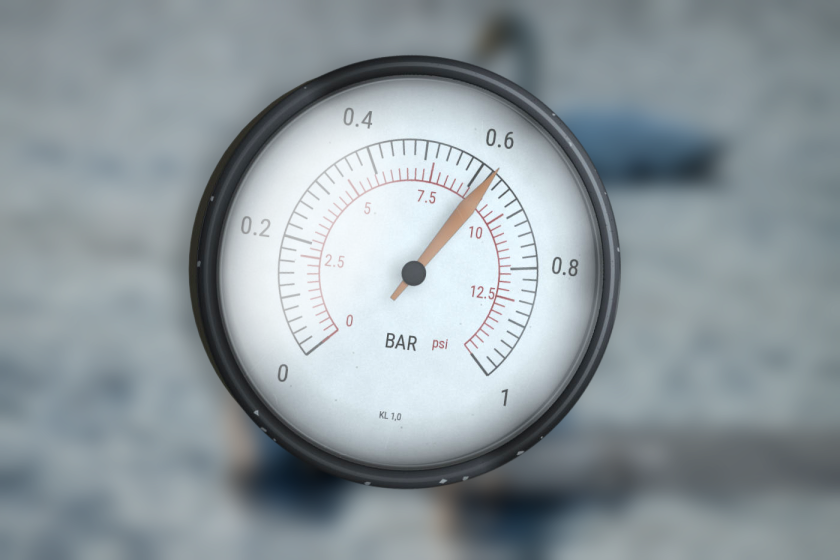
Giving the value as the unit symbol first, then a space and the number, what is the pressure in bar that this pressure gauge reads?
bar 0.62
